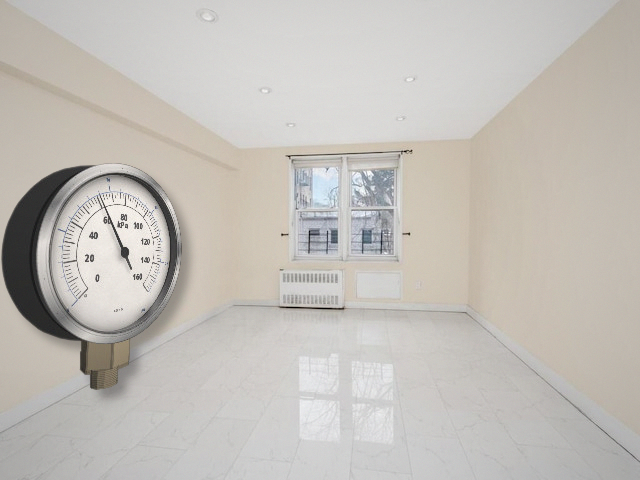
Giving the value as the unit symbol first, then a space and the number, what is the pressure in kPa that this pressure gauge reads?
kPa 60
